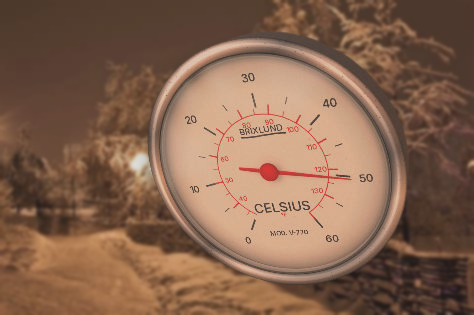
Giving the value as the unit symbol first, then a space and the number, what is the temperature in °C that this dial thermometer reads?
°C 50
